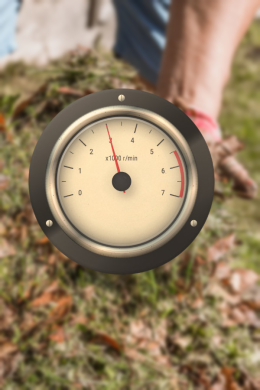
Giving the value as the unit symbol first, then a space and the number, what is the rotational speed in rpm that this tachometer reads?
rpm 3000
